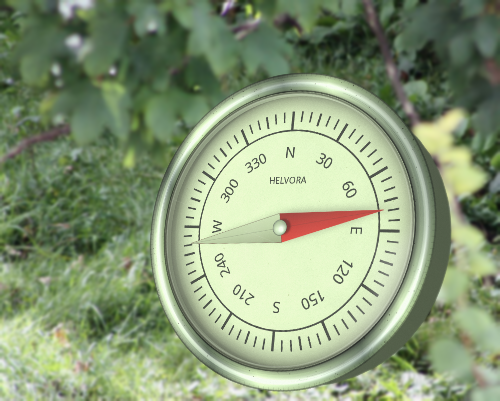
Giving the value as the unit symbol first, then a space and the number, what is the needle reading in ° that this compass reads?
° 80
